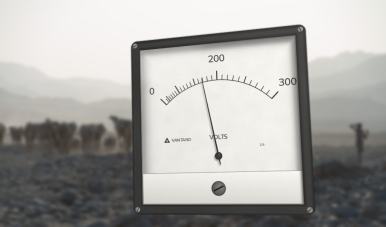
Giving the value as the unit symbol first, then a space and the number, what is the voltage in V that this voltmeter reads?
V 170
